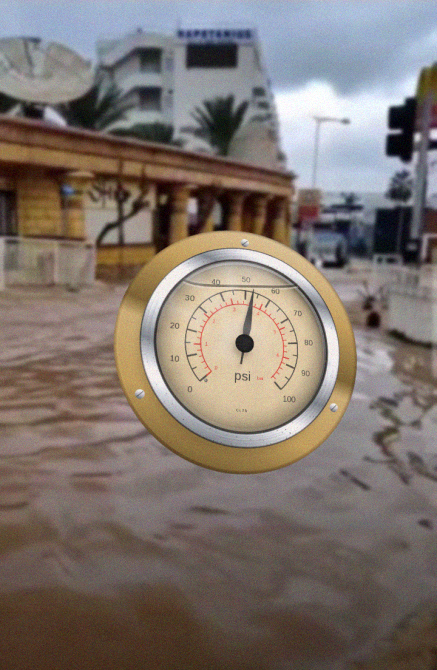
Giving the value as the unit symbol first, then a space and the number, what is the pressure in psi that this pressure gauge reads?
psi 52.5
